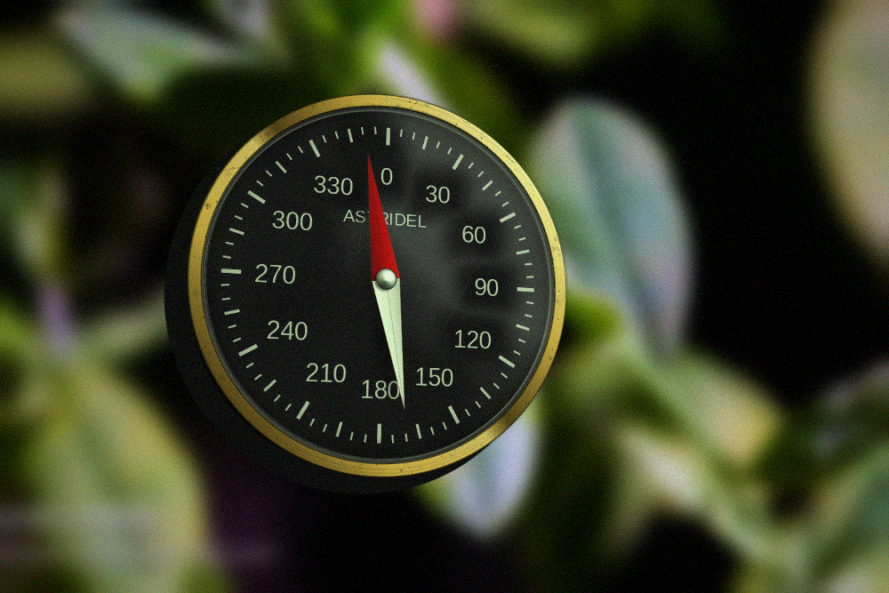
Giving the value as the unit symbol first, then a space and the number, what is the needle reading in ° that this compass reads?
° 350
